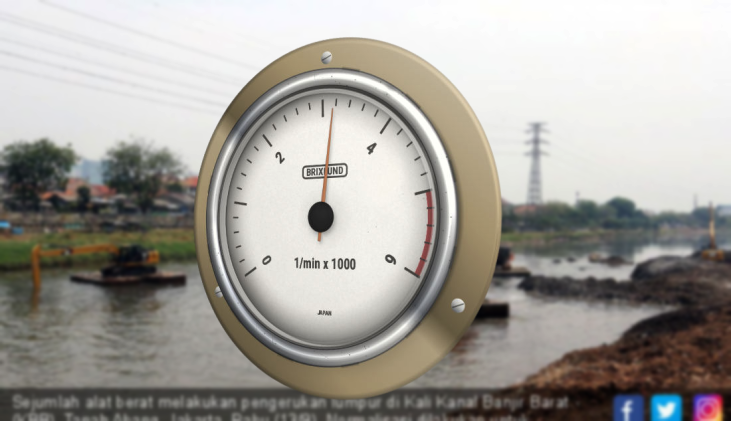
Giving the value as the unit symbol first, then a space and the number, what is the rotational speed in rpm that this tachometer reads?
rpm 3200
